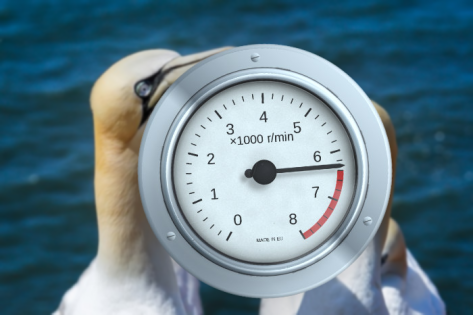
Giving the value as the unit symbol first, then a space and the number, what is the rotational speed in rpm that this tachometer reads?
rpm 6300
